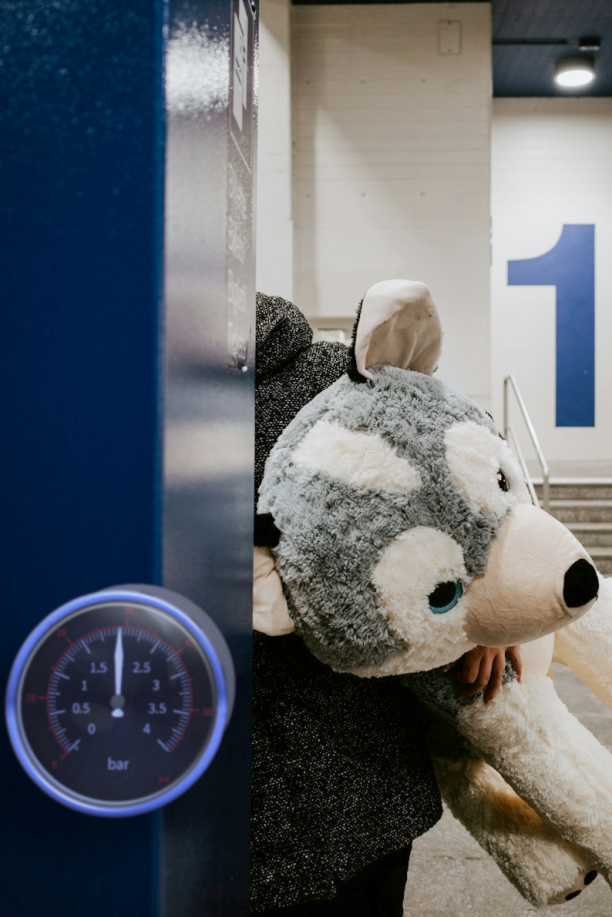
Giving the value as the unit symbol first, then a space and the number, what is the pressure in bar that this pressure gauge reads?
bar 2
